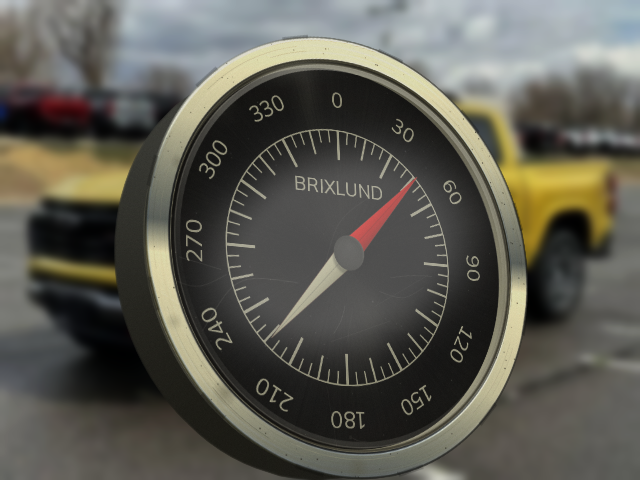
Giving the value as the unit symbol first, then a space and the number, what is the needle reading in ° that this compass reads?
° 45
